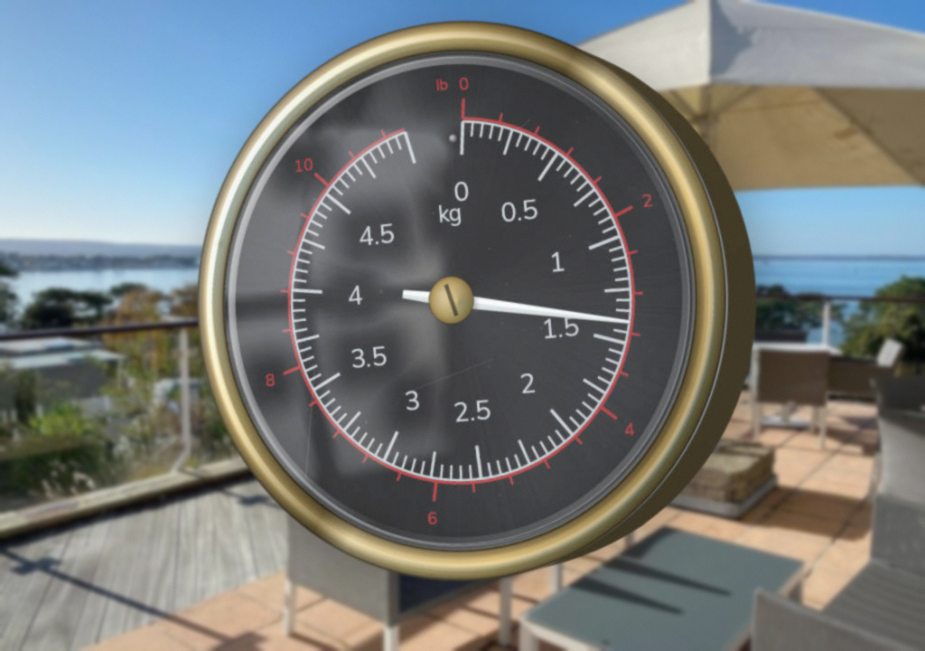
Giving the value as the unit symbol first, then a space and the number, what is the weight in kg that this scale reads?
kg 1.4
